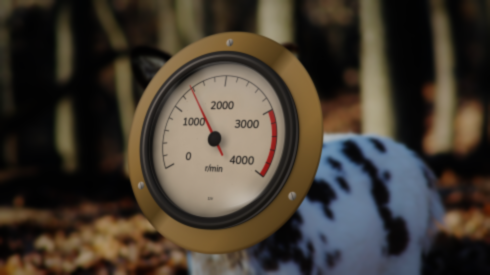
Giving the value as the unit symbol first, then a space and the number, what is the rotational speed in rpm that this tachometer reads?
rpm 1400
